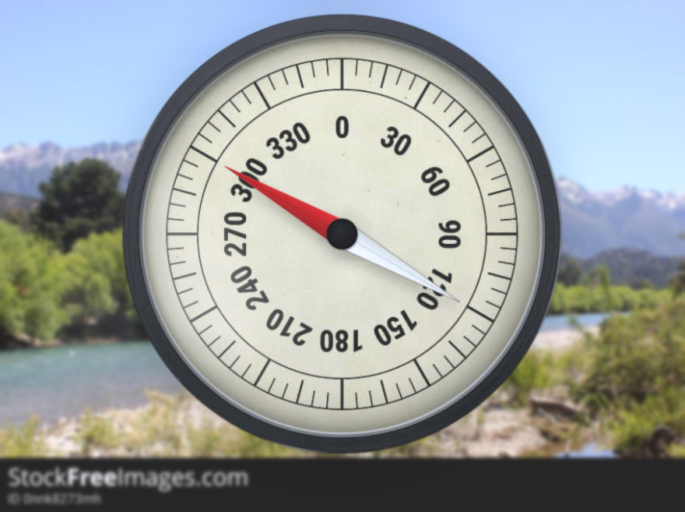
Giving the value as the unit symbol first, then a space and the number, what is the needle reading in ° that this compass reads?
° 300
